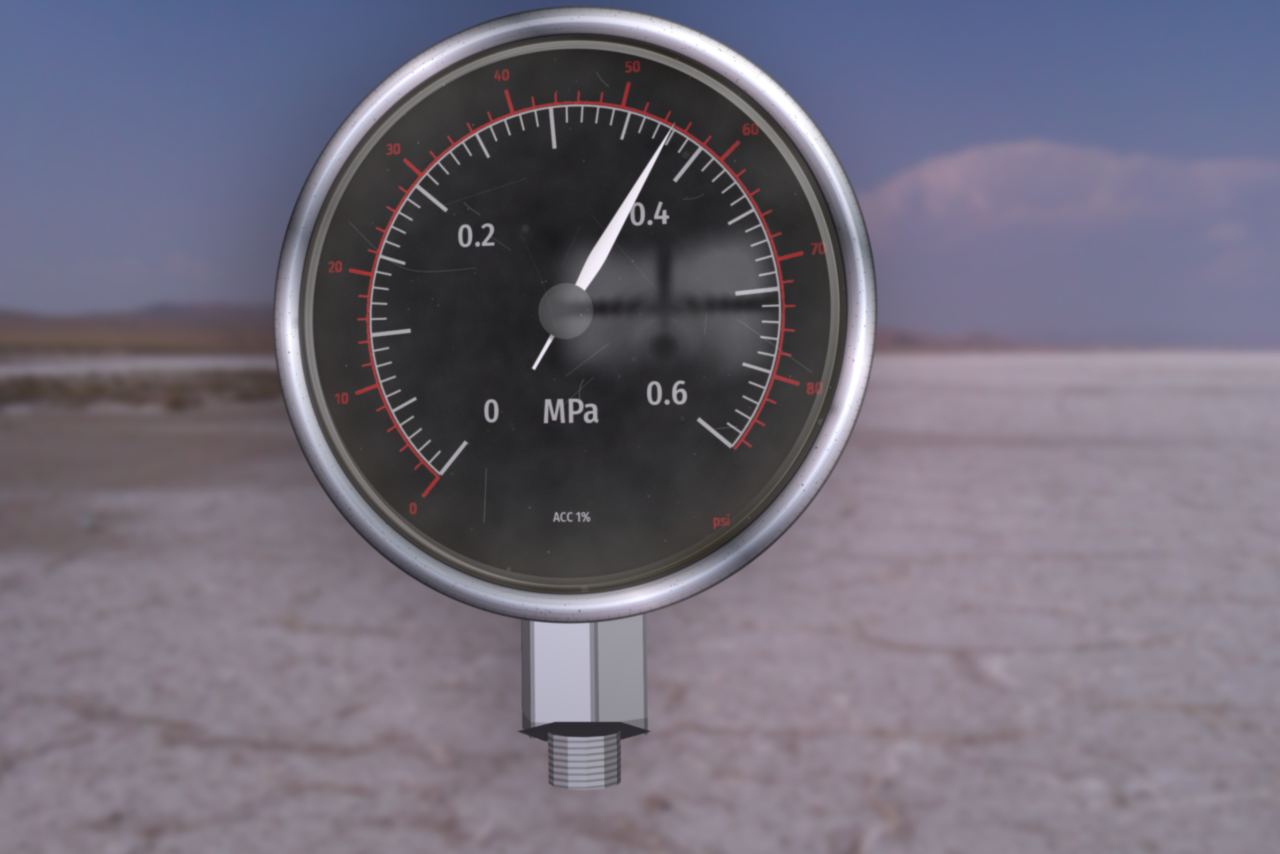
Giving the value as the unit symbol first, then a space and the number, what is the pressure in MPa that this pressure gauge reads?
MPa 0.38
